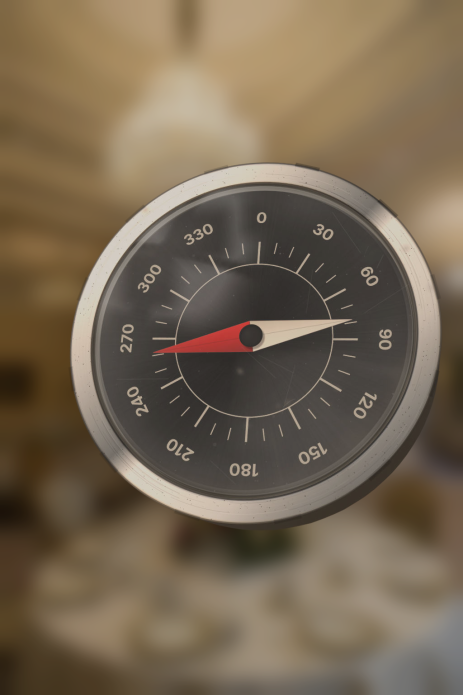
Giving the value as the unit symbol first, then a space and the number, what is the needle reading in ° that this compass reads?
° 260
